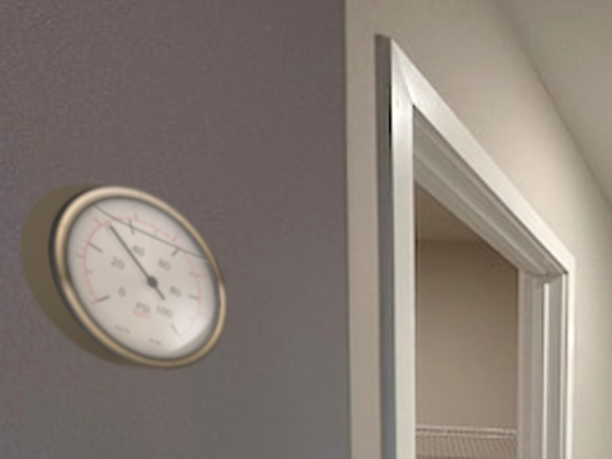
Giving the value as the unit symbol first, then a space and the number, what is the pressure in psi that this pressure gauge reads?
psi 30
